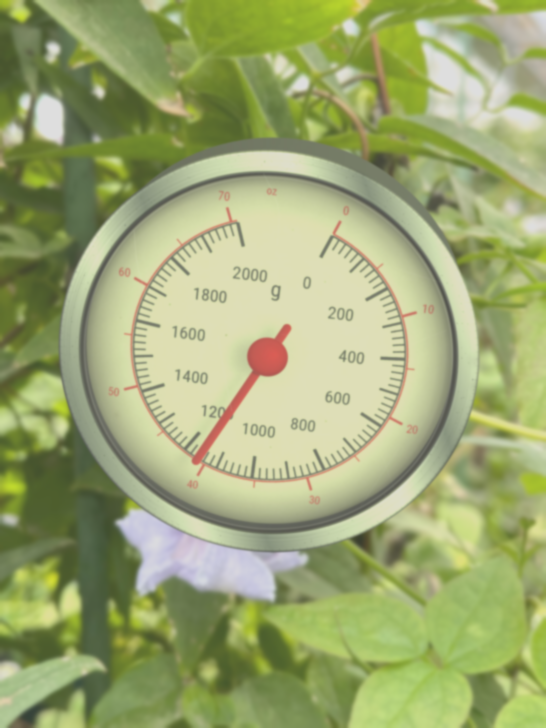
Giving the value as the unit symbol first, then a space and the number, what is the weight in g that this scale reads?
g 1160
